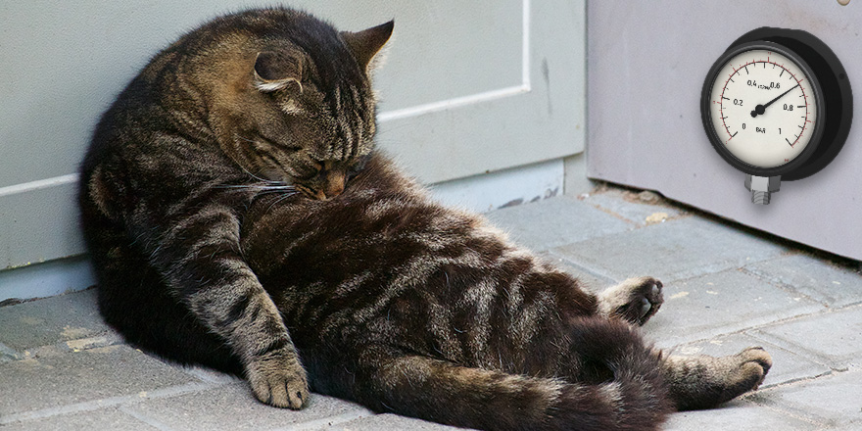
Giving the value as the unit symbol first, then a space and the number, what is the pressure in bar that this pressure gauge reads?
bar 0.7
